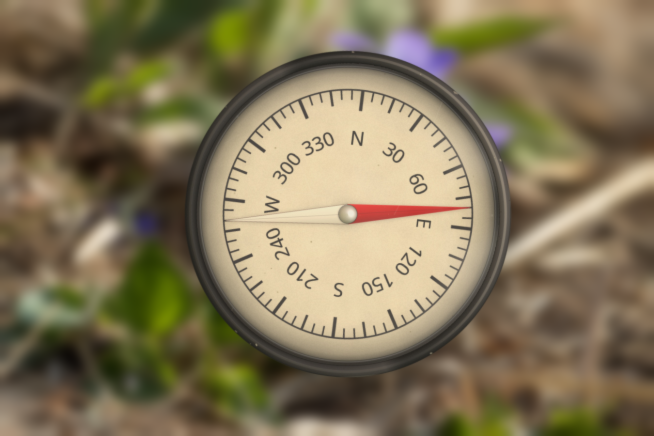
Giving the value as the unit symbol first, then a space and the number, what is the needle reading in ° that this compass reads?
° 80
